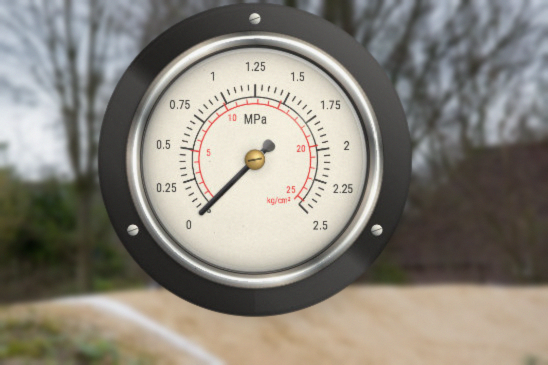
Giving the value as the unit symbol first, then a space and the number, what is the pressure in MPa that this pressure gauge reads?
MPa 0
